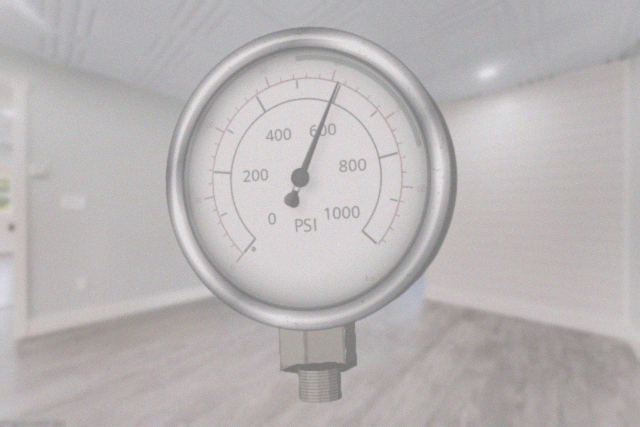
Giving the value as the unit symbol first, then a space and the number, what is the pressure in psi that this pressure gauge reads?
psi 600
